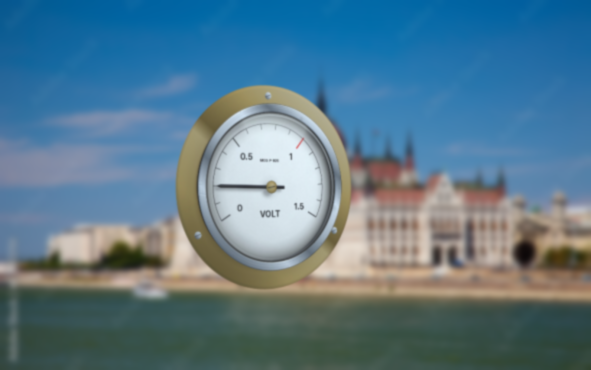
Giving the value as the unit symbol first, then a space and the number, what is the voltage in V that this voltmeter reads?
V 0.2
